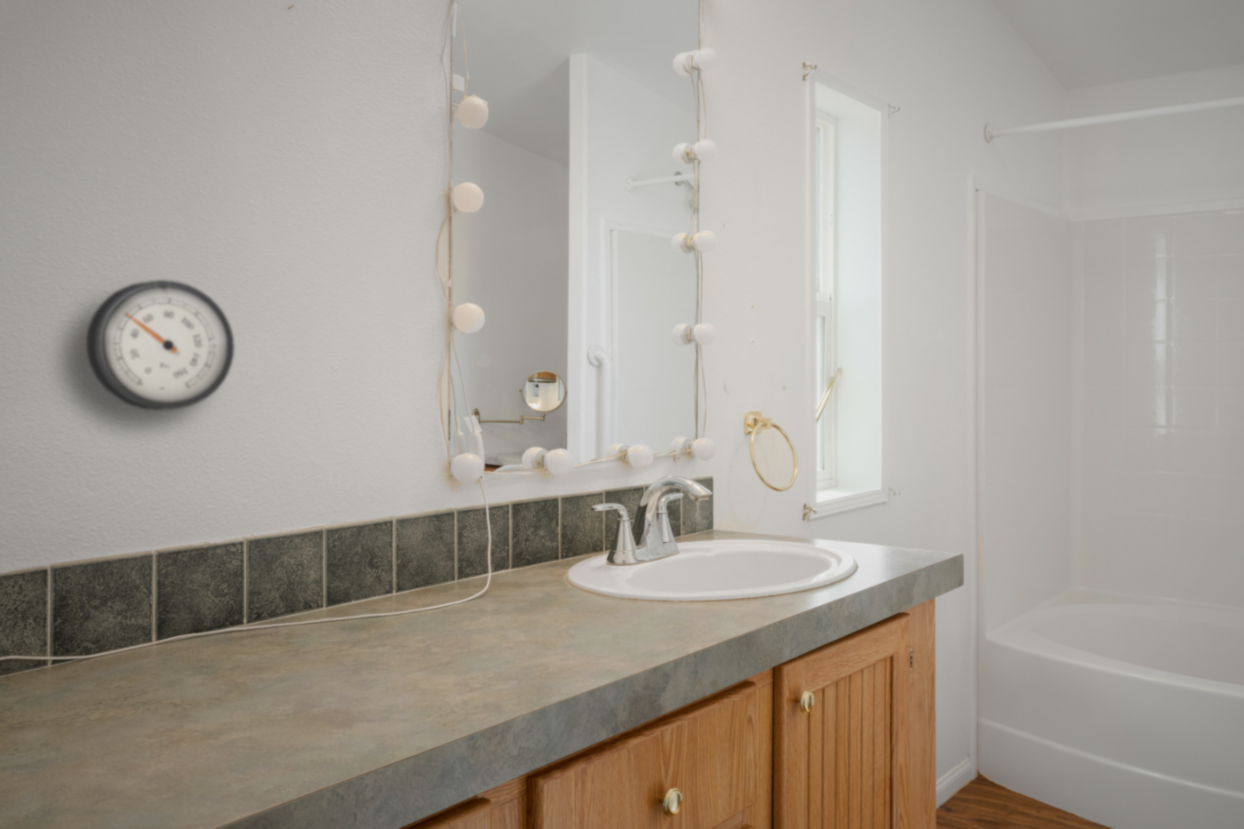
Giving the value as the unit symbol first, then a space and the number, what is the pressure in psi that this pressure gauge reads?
psi 50
